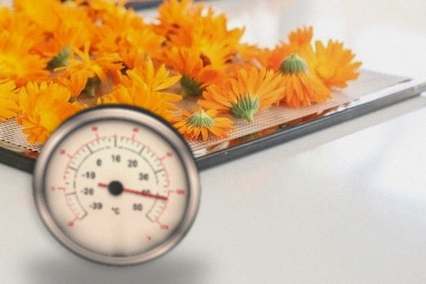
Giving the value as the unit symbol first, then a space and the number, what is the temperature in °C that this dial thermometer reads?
°C 40
